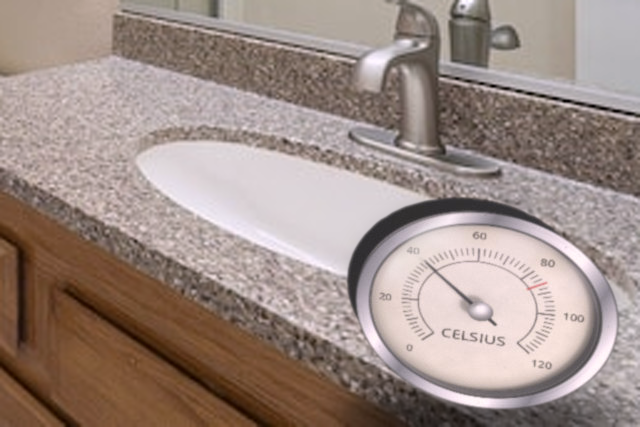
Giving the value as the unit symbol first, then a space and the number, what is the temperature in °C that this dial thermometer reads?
°C 40
